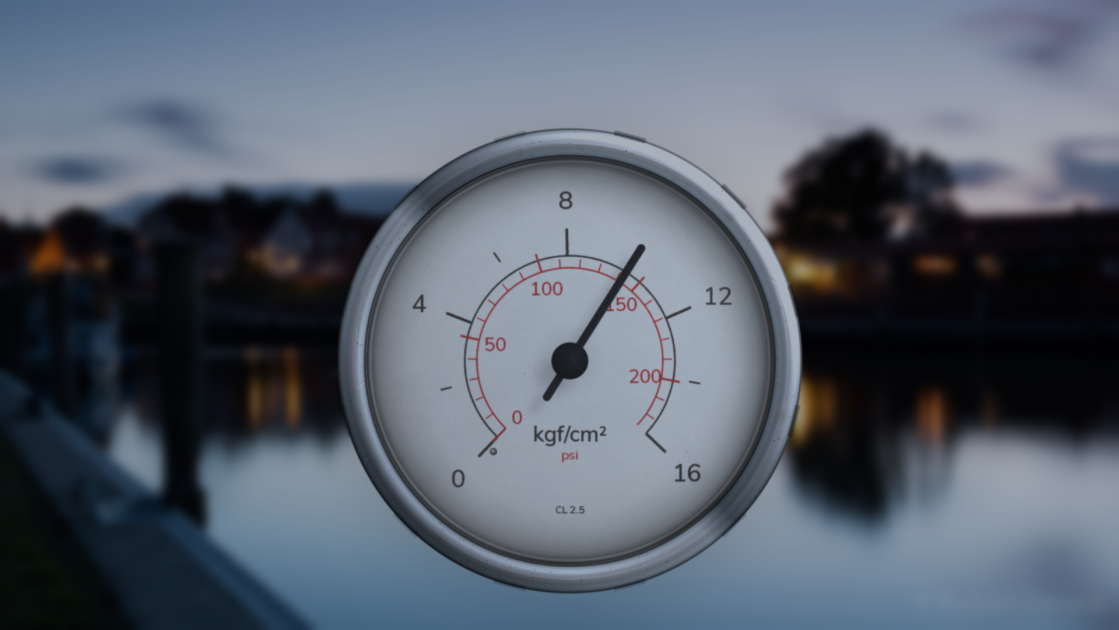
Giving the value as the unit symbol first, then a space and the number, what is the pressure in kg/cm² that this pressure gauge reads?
kg/cm² 10
